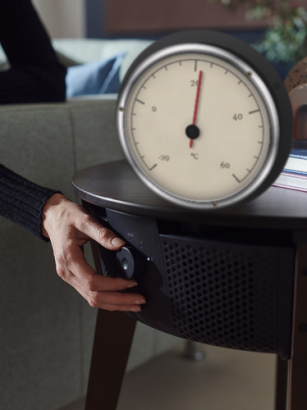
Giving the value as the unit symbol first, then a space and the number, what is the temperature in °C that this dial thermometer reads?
°C 22
